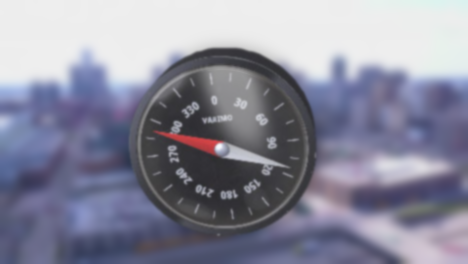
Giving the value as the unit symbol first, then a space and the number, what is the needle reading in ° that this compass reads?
° 292.5
